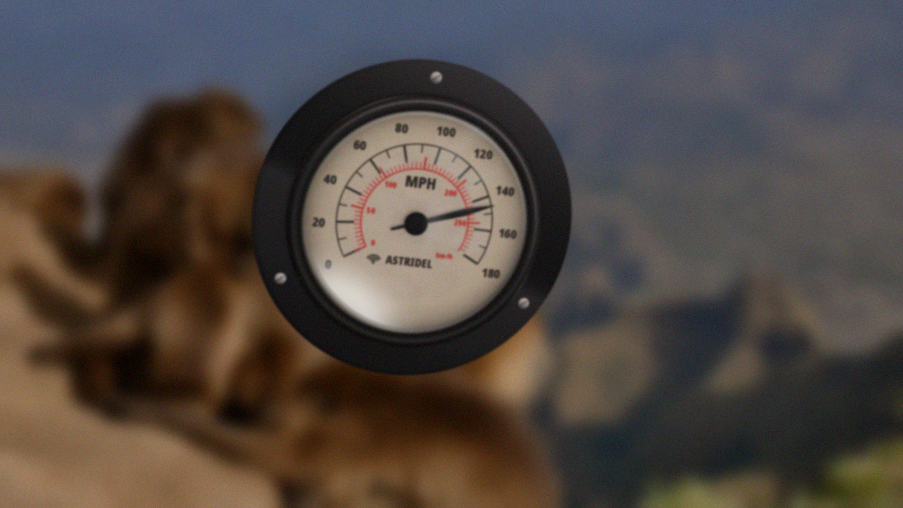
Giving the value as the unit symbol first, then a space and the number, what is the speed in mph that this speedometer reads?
mph 145
